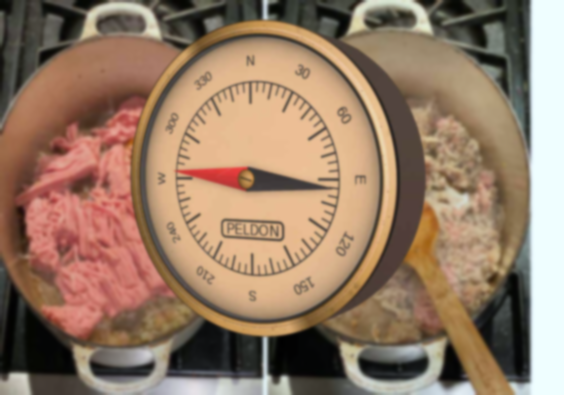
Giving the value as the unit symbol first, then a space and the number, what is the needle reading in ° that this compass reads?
° 275
